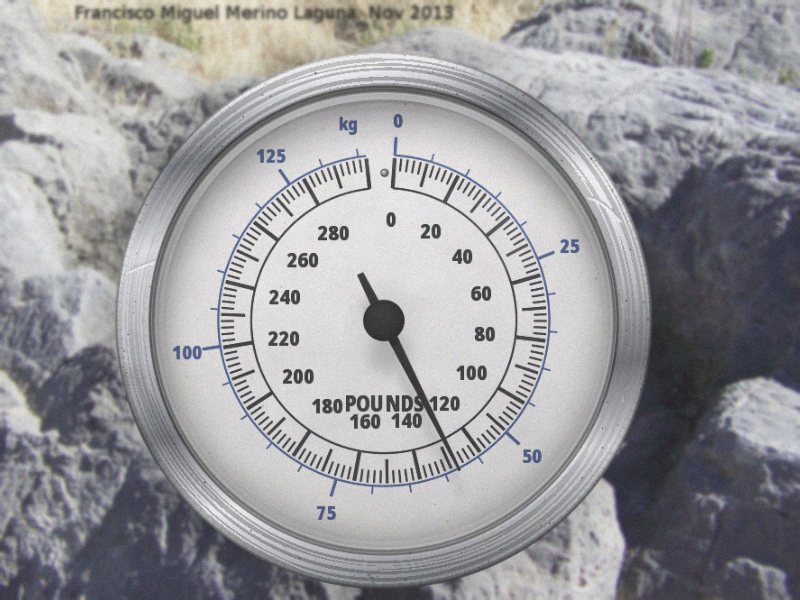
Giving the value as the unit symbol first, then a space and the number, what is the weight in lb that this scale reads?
lb 128
